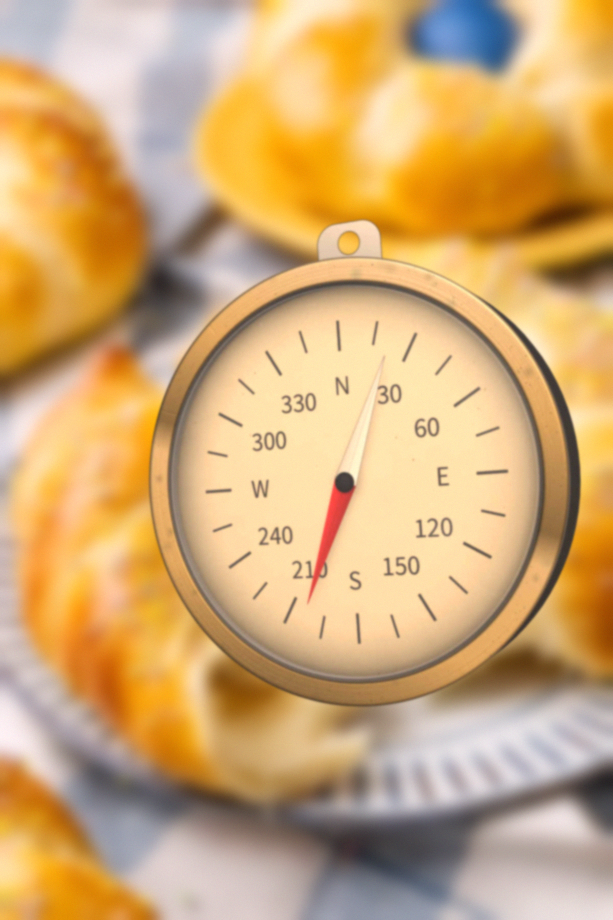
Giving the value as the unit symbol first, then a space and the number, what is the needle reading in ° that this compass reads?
° 202.5
